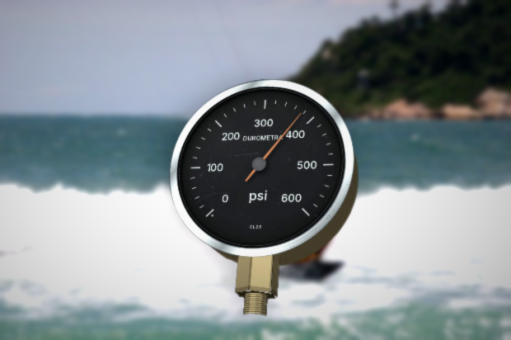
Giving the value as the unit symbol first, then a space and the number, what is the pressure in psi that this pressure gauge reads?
psi 380
